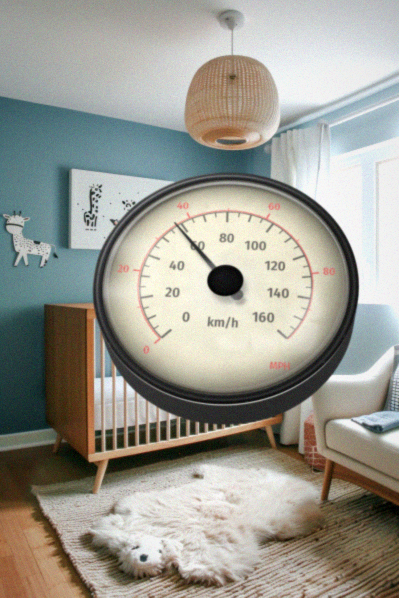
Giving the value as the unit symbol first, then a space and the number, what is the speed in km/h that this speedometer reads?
km/h 57.5
